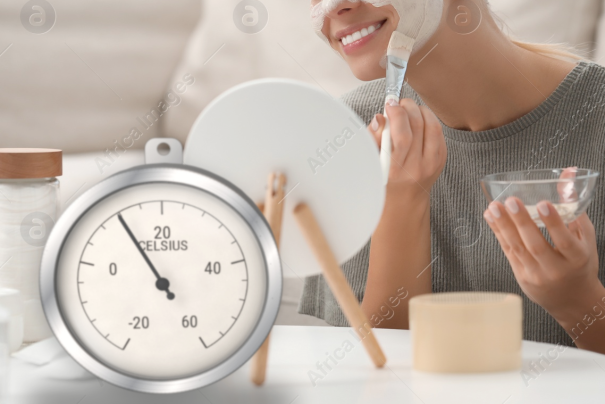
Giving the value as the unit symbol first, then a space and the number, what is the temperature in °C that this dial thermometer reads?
°C 12
